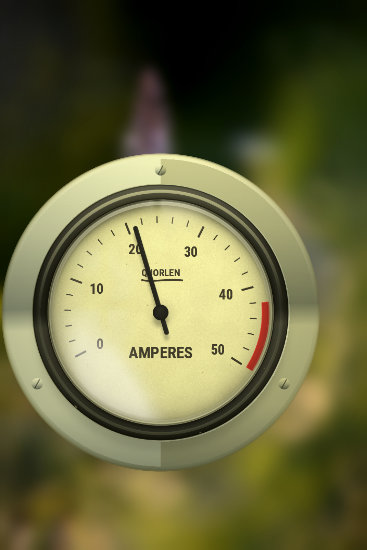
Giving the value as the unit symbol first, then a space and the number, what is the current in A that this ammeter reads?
A 21
